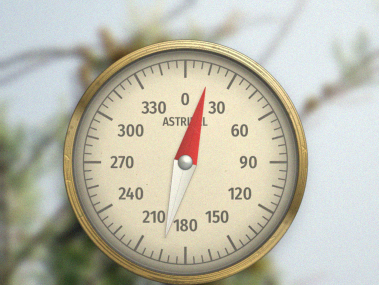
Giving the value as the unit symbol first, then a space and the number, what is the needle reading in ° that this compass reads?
° 15
